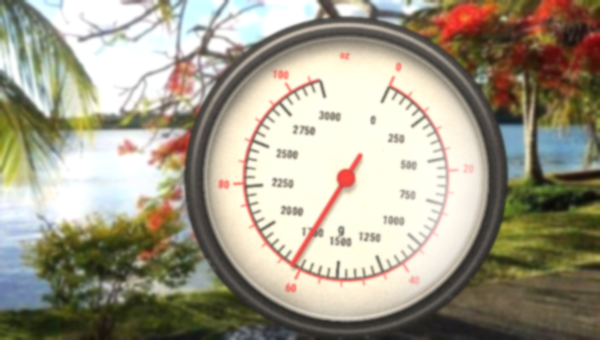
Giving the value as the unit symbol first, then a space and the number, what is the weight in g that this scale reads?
g 1750
